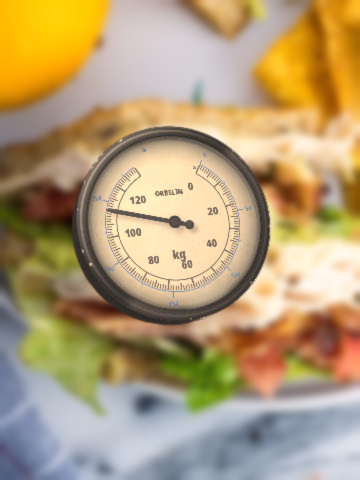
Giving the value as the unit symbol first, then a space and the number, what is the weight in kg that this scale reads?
kg 110
